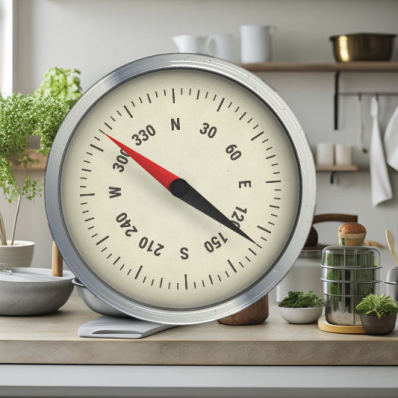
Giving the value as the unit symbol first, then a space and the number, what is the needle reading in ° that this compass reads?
° 310
